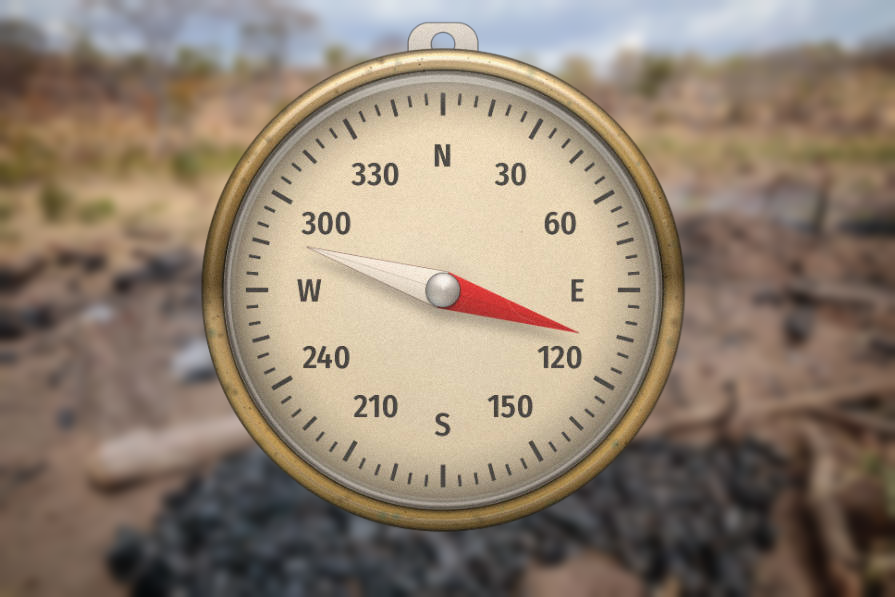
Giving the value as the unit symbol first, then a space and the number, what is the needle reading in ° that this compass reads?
° 107.5
